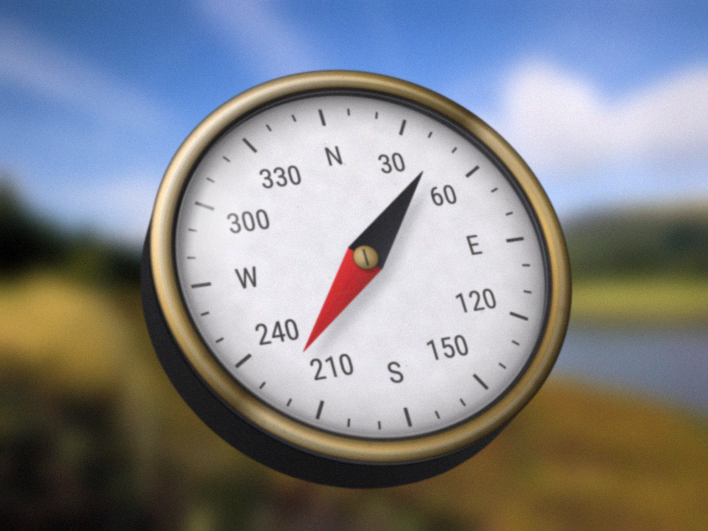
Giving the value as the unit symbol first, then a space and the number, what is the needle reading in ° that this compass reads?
° 225
